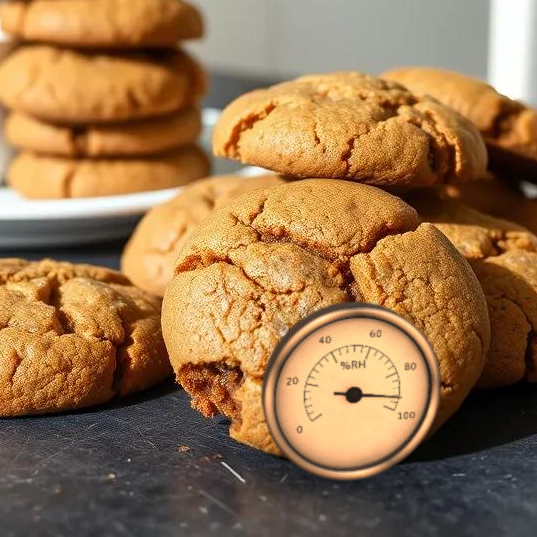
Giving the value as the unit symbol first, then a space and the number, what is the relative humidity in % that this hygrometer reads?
% 92
